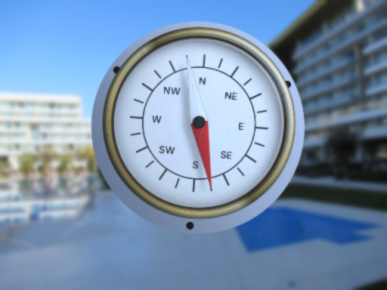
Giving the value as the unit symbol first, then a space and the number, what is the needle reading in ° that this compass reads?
° 165
